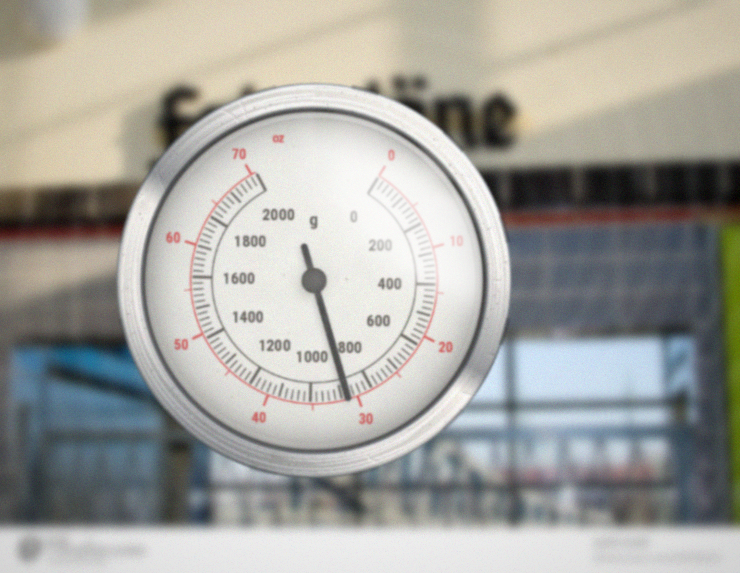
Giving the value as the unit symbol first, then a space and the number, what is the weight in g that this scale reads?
g 880
